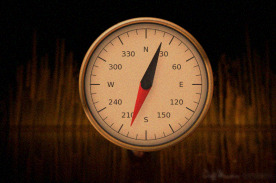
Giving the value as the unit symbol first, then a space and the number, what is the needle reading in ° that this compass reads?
° 200
